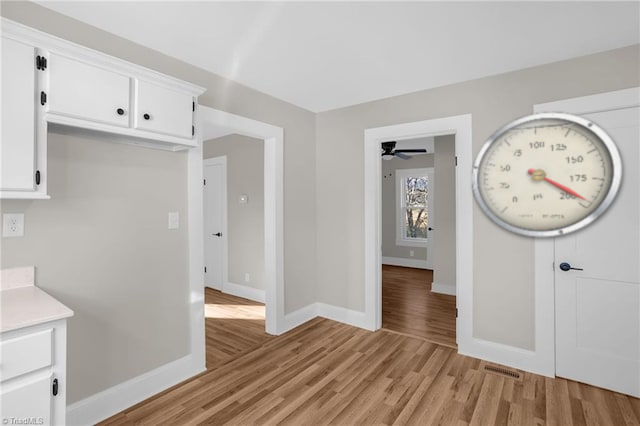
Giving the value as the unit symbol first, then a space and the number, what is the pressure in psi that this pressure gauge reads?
psi 195
